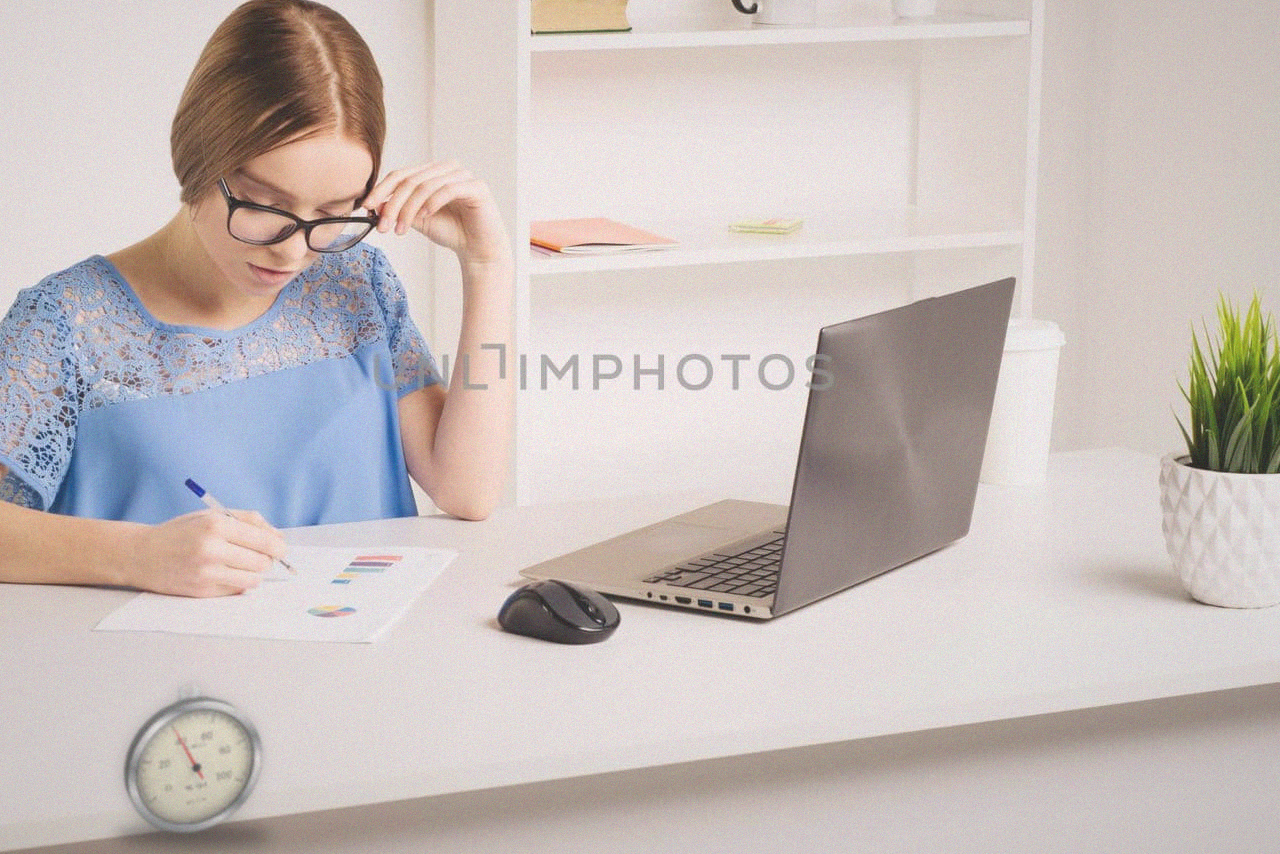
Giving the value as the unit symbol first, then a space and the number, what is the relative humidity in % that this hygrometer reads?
% 40
